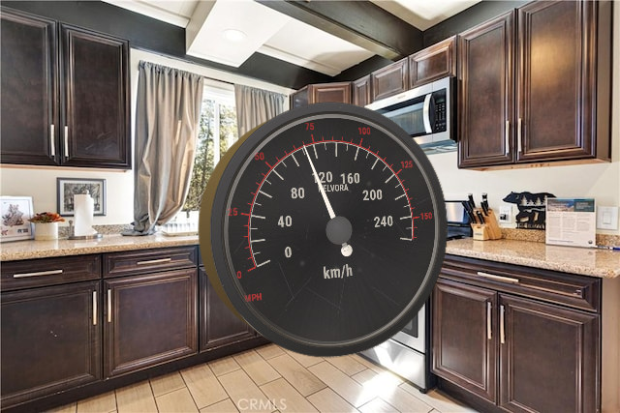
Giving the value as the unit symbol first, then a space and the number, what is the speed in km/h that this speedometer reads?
km/h 110
